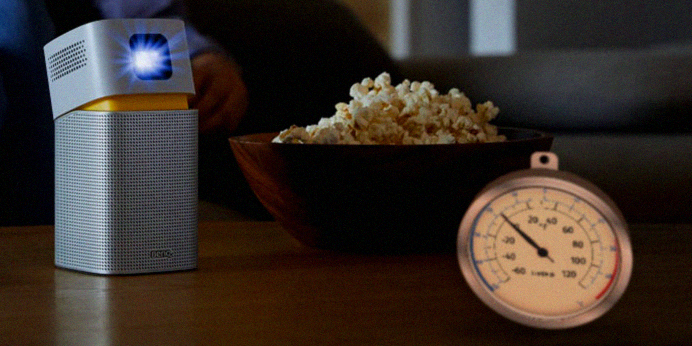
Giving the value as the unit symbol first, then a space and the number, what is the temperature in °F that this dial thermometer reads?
°F 0
